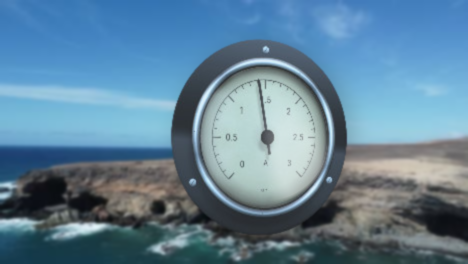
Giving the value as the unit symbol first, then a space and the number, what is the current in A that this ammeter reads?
A 1.4
